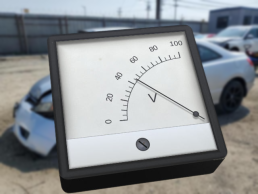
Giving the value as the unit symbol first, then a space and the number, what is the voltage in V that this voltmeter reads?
V 45
